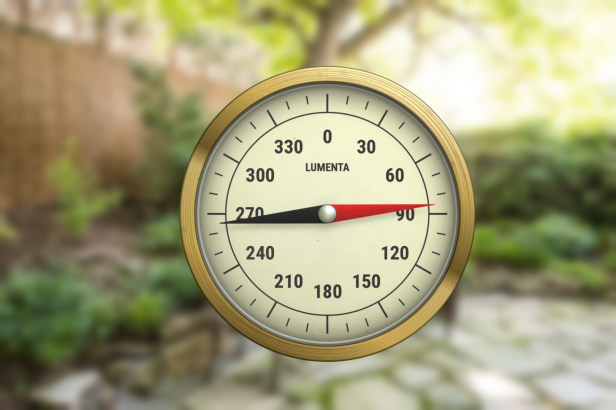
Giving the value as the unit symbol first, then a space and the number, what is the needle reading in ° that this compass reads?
° 85
